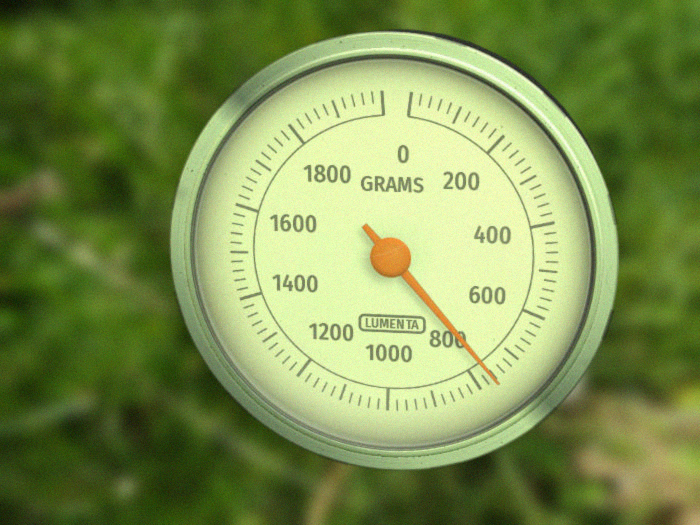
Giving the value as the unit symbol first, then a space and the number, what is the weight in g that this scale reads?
g 760
